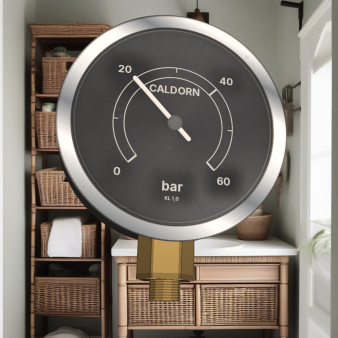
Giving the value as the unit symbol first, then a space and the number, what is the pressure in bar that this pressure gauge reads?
bar 20
